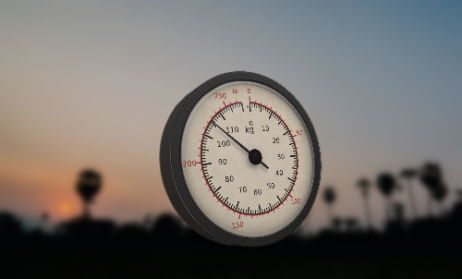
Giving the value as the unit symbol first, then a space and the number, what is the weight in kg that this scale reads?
kg 105
